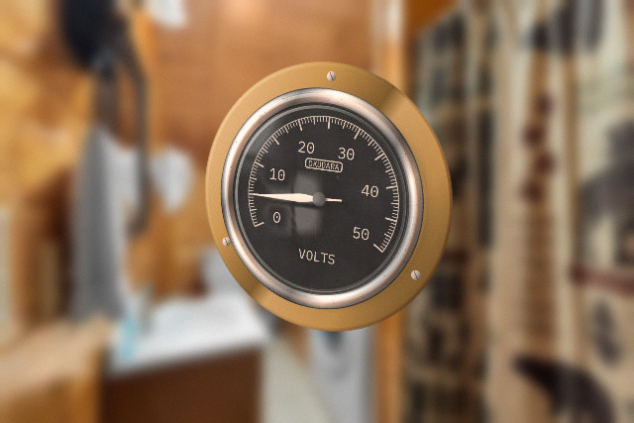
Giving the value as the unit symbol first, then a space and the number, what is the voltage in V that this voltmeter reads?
V 5
